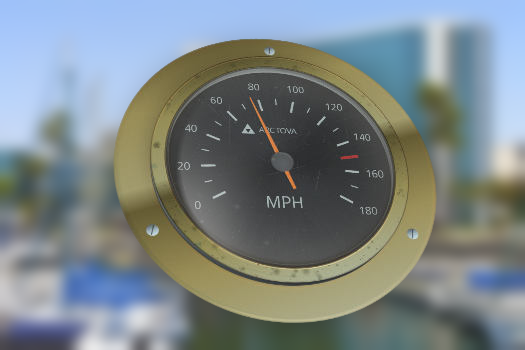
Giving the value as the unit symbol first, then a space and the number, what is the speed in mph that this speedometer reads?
mph 75
